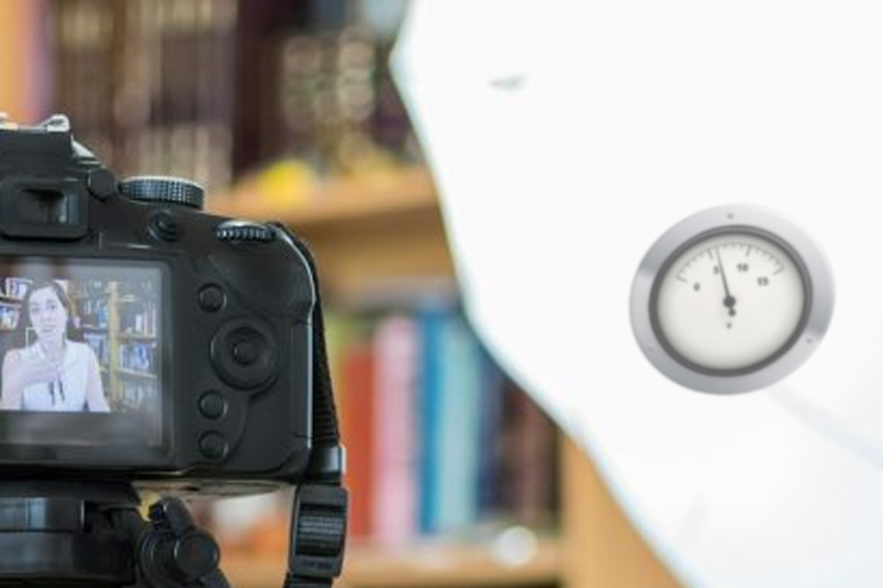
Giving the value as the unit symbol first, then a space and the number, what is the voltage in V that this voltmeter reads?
V 6
